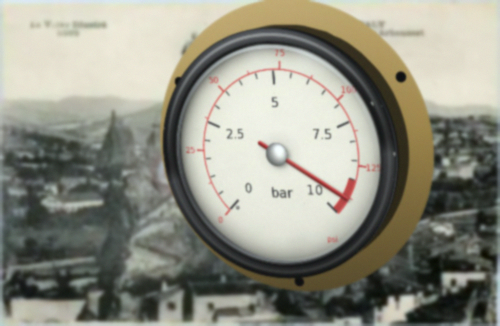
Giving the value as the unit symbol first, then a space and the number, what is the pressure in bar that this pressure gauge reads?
bar 9.5
